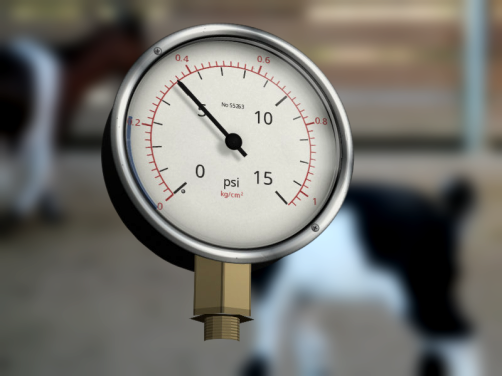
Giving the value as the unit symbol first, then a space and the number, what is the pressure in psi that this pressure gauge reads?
psi 5
